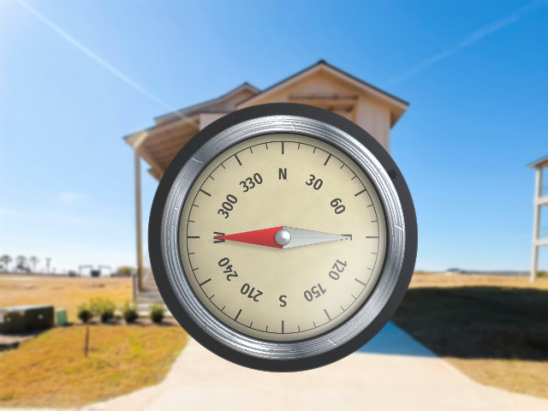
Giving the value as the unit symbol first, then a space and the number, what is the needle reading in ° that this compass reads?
° 270
